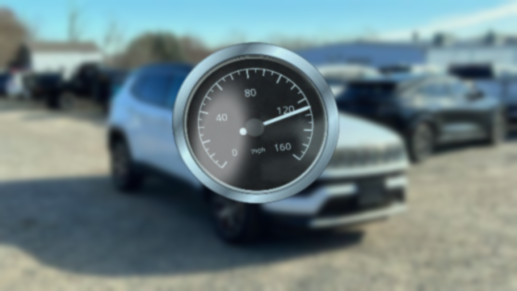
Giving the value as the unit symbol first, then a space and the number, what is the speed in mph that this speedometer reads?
mph 125
